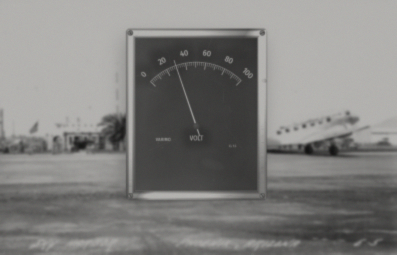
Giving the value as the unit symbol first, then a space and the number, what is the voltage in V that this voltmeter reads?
V 30
